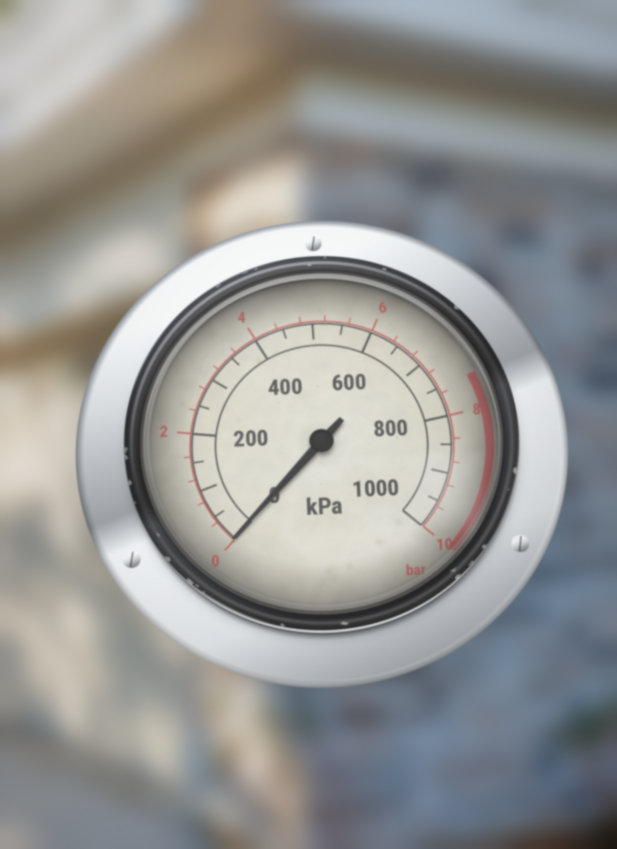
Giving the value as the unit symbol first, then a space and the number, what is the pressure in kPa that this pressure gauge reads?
kPa 0
